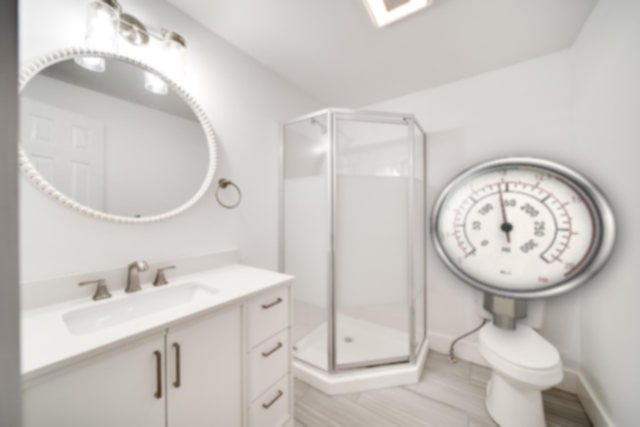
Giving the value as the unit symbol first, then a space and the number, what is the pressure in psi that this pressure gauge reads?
psi 140
